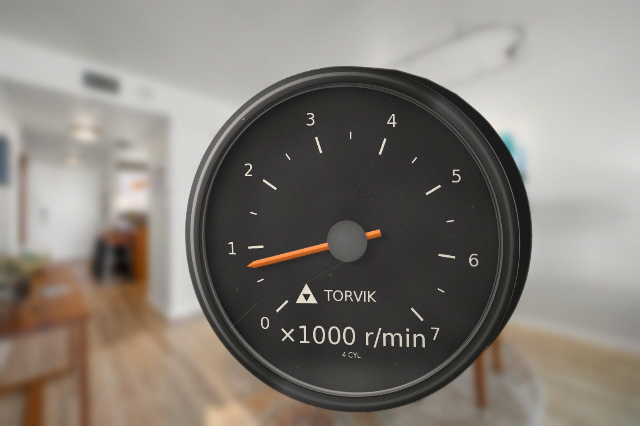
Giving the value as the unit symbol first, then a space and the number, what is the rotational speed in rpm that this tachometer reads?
rpm 750
